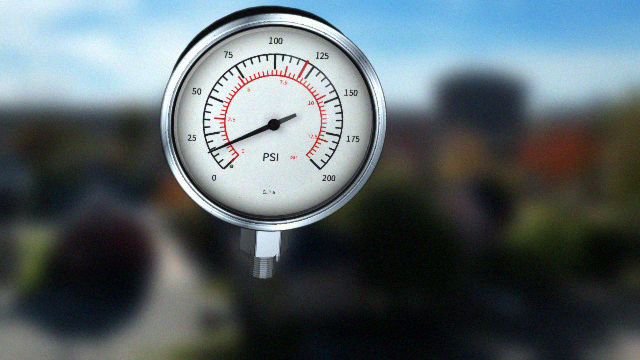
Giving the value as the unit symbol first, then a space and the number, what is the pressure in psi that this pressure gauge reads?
psi 15
